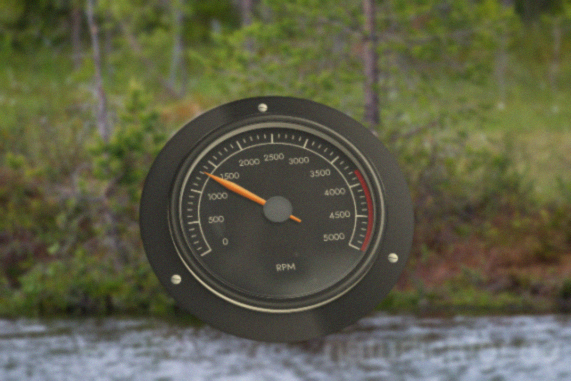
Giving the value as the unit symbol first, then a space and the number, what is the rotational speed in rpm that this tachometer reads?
rpm 1300
